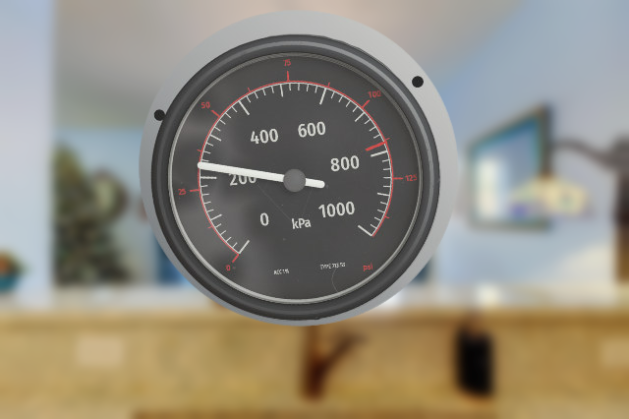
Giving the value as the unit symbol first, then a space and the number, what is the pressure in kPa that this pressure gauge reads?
kPa 230
